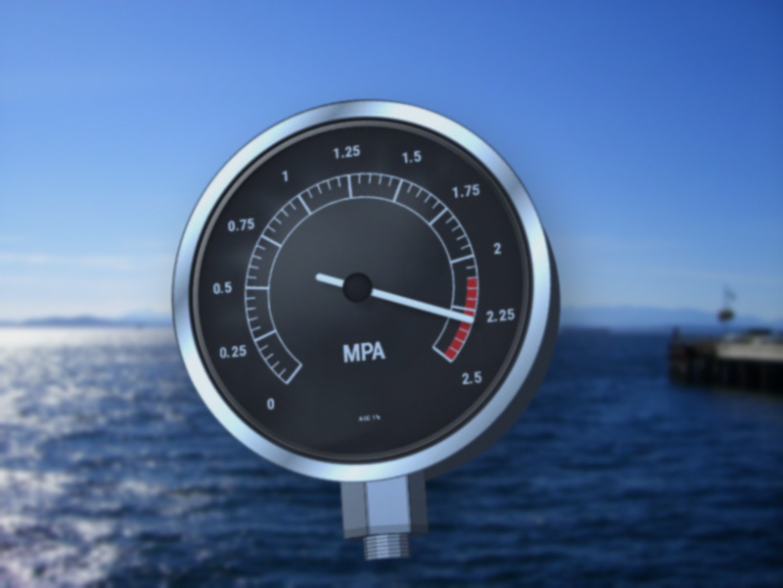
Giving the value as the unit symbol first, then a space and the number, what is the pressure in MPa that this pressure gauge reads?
MPa 2.3
